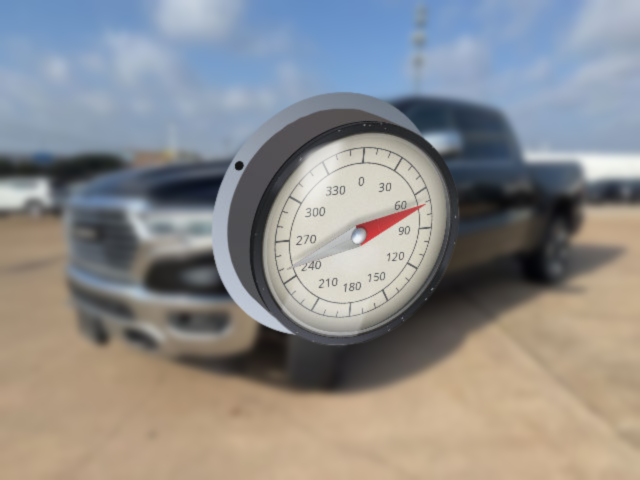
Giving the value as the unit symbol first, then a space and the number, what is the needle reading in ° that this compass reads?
° 70
